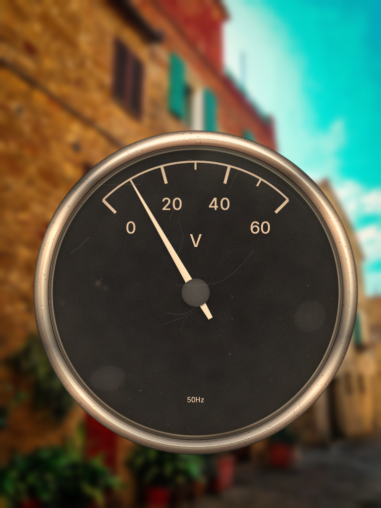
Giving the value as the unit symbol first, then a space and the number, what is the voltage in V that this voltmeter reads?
V 10
